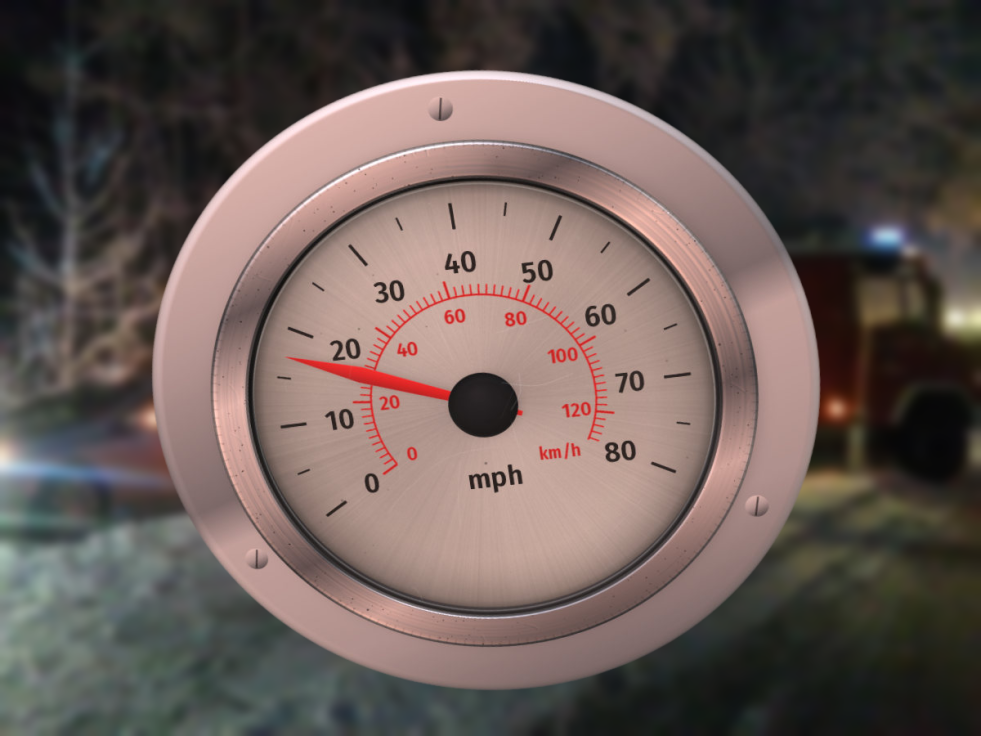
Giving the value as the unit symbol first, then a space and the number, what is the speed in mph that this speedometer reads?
mph 17.5
